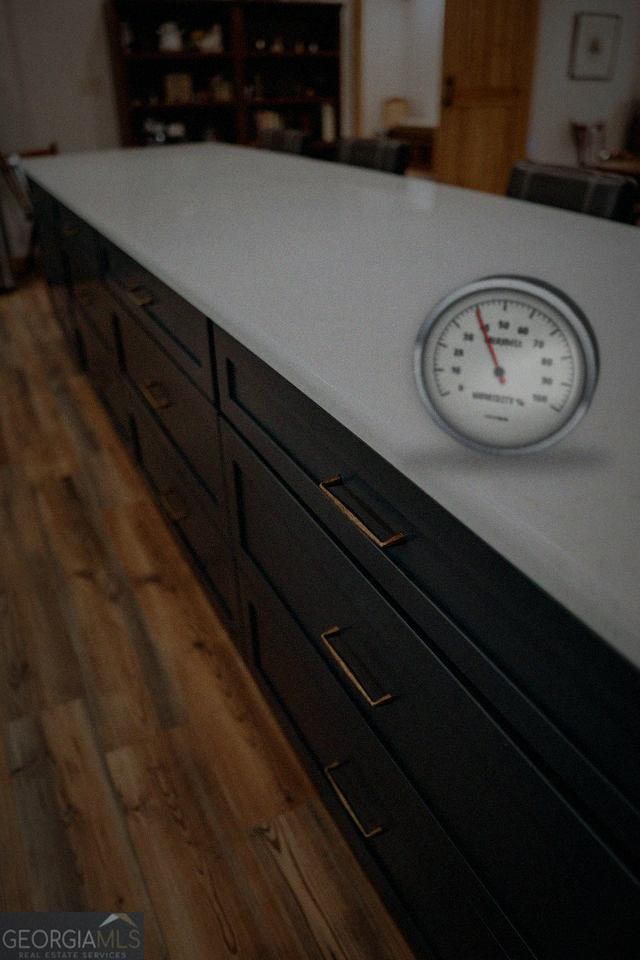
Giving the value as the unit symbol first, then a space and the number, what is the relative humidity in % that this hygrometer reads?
% 40
